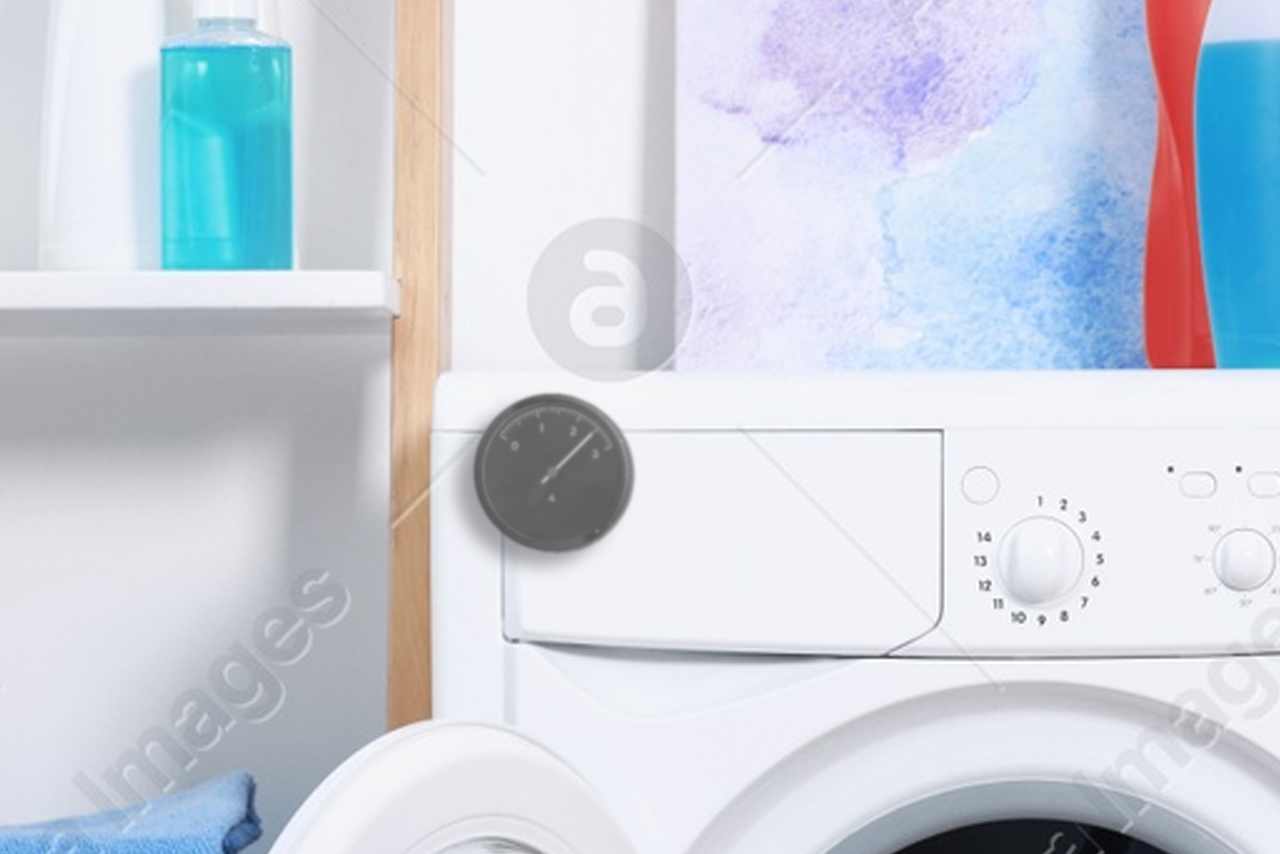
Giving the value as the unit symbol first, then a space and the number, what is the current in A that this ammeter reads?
A 2.5
